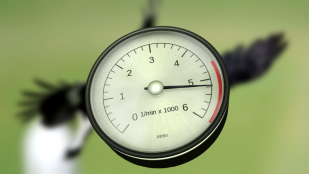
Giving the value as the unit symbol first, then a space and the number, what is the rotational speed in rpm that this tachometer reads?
rpm 5200
